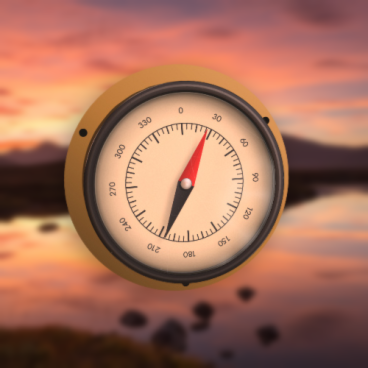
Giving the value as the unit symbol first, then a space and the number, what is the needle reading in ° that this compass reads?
° 25
